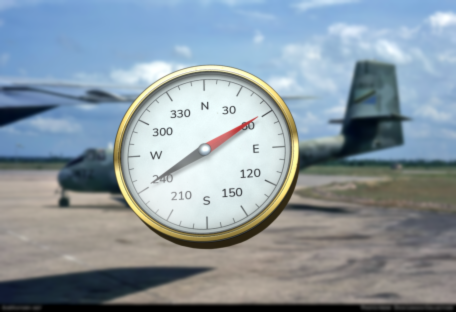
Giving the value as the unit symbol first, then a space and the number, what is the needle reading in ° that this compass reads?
° 60
